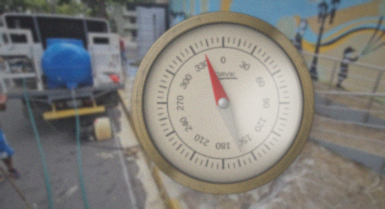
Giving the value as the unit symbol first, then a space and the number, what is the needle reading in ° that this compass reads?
° 340
